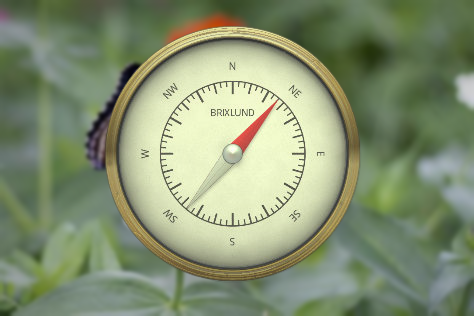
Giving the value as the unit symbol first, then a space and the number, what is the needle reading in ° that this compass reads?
° 40
